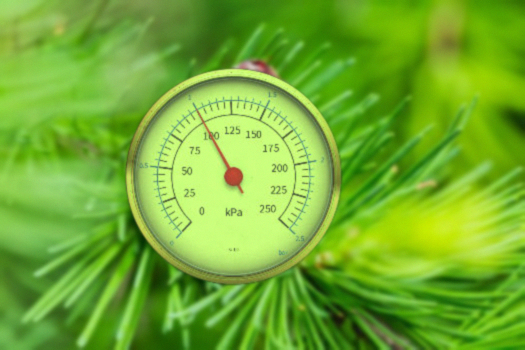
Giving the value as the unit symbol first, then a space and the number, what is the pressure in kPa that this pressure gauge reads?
kPa 100
